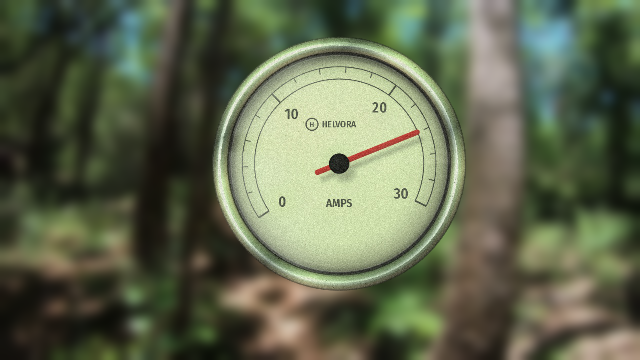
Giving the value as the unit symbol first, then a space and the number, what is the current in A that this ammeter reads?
A 24
